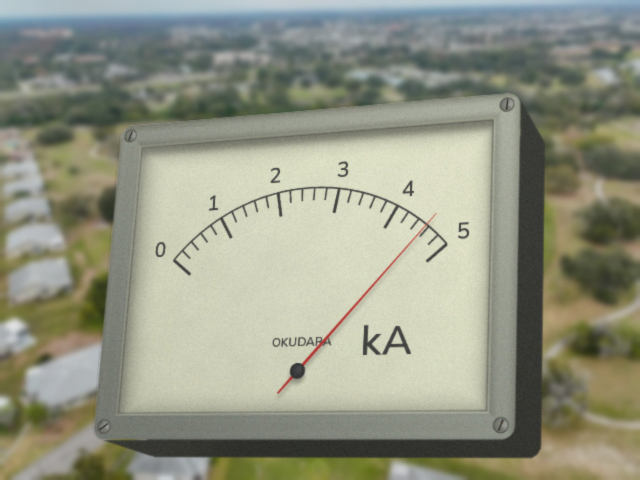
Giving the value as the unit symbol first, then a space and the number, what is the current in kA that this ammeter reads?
kA 4.6
